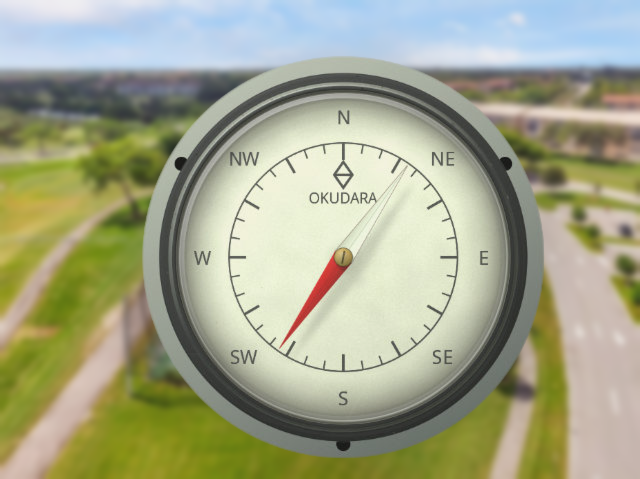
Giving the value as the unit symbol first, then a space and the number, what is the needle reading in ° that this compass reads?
° 215
